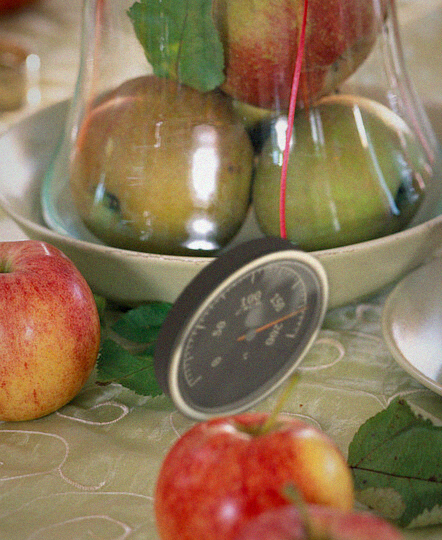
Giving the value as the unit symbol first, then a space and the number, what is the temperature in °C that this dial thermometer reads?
°C 175
